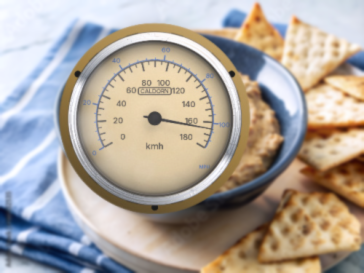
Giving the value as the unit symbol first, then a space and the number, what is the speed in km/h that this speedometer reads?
km/h 165
